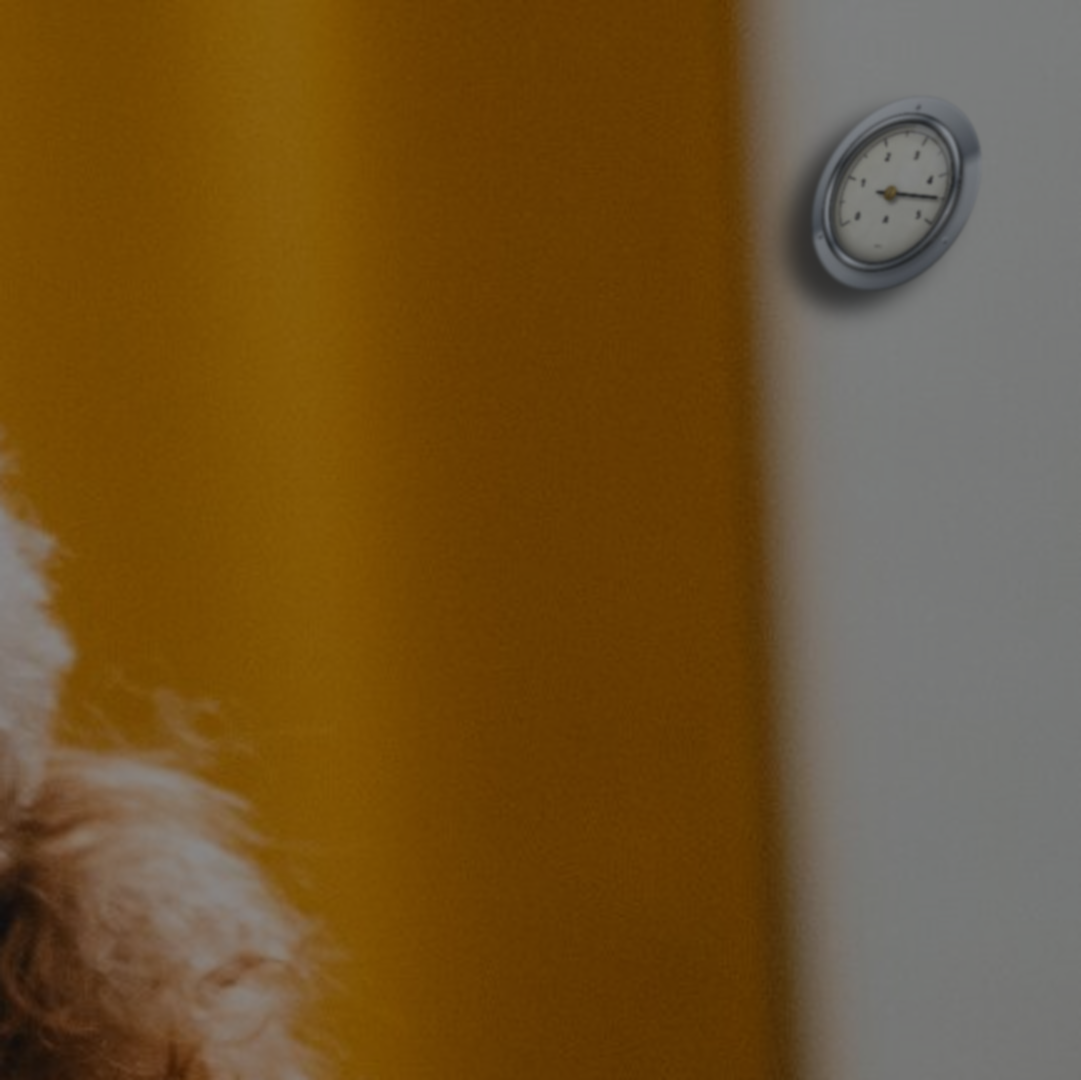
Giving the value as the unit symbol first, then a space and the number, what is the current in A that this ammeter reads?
A 4.5
